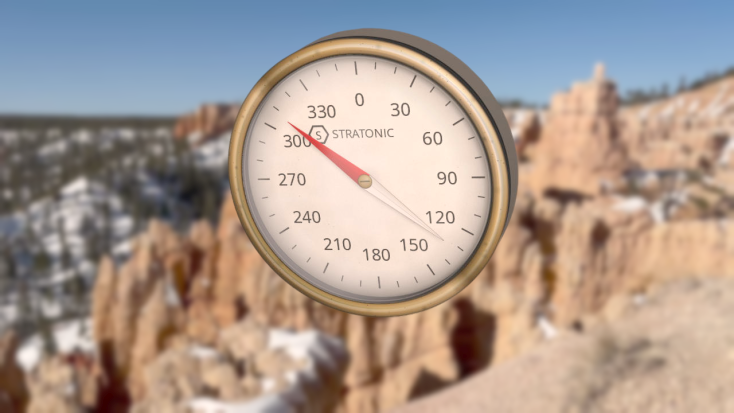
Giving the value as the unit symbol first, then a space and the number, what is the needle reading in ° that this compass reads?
° 310
